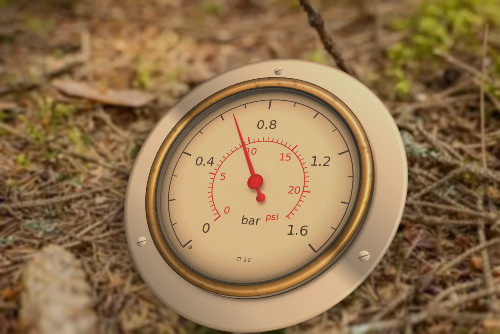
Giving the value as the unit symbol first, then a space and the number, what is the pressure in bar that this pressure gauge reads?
bar 0.65
